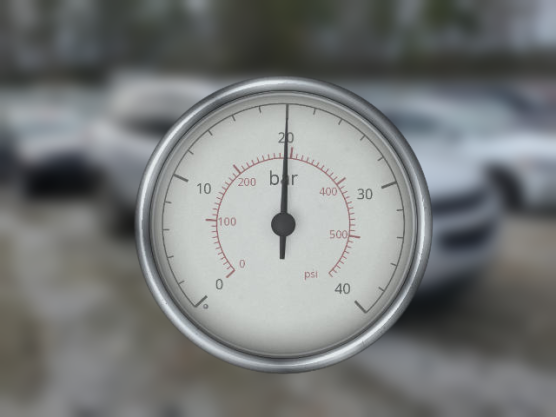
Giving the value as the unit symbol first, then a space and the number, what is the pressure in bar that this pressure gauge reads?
bar 20
